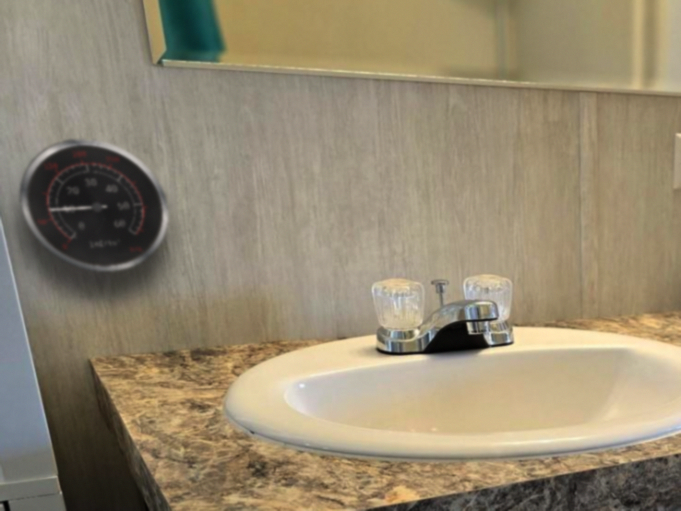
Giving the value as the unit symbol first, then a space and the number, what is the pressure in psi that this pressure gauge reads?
psi 10
